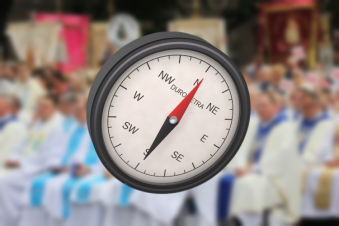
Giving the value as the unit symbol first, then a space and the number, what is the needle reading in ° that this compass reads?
° 0
